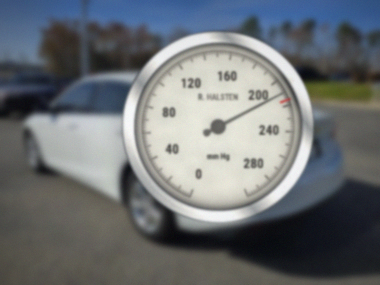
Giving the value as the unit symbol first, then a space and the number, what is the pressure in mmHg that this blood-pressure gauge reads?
mmHg 210
